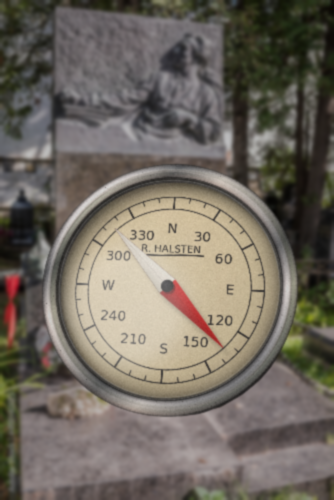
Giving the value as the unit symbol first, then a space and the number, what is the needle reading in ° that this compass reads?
° 135
